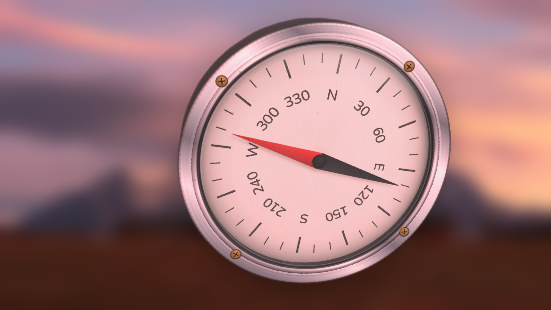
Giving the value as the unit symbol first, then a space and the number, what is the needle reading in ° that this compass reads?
° 280
